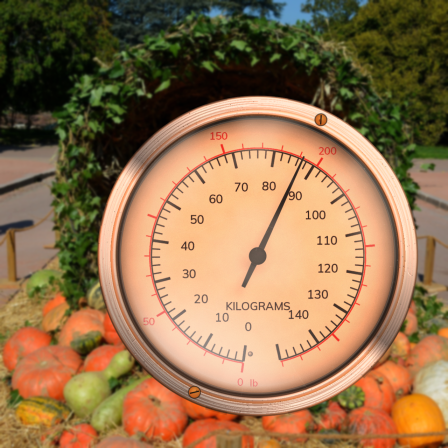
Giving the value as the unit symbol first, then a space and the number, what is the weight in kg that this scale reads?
kg 87
